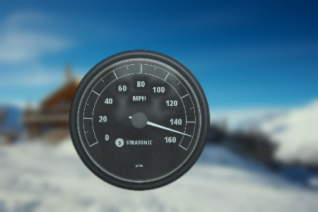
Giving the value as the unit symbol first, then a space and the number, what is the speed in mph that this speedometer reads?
mph 150
